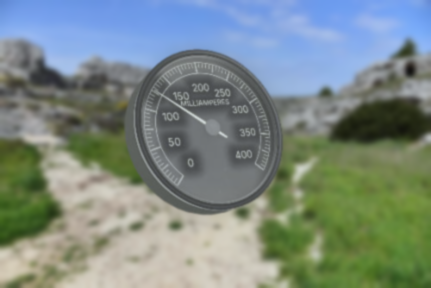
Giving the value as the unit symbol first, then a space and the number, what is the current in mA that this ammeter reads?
mA 125
